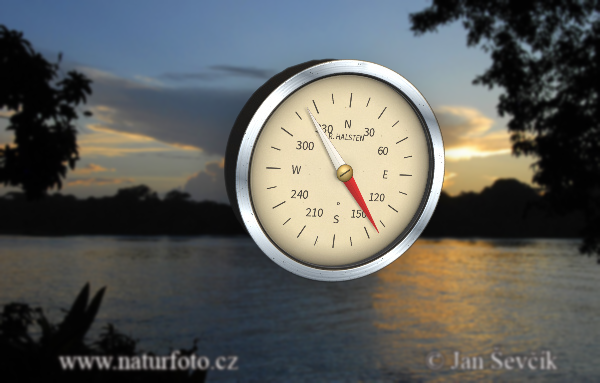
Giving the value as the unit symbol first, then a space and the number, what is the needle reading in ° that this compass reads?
° 142.5
